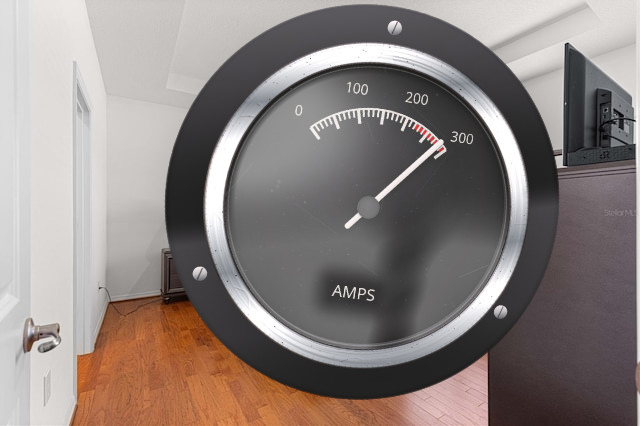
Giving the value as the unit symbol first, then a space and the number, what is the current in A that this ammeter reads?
A 280
